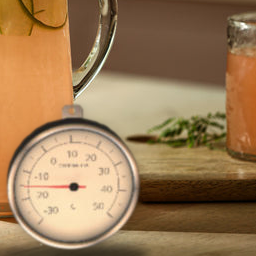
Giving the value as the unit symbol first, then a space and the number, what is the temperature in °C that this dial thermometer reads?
°C -15
